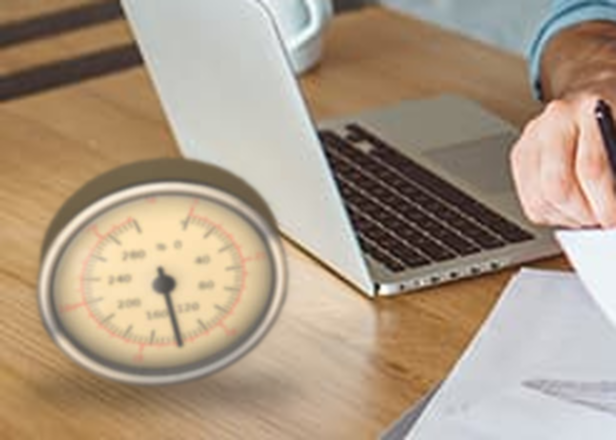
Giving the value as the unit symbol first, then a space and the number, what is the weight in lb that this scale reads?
lb 140
